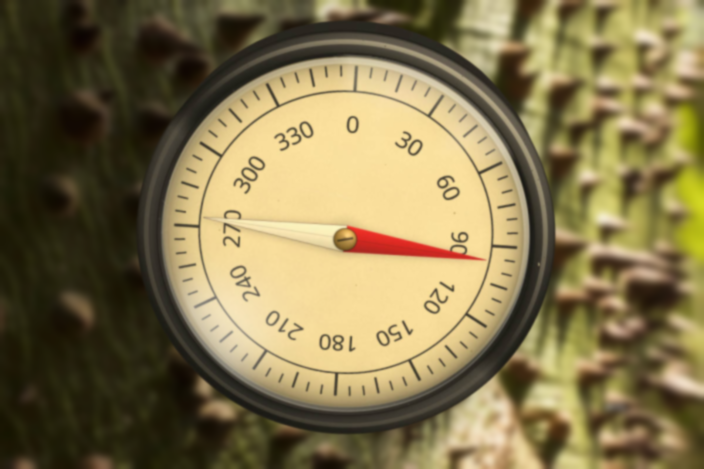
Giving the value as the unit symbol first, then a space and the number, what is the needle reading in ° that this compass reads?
° 95
